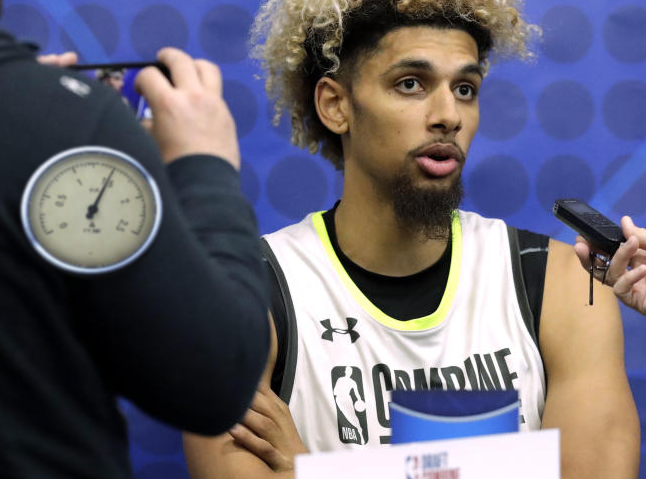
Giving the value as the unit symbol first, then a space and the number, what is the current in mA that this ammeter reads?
mA 1.5
